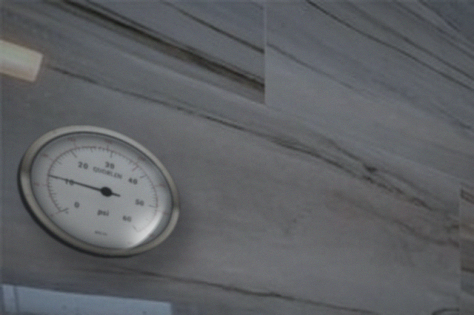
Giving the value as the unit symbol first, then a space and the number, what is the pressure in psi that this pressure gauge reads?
psi 10
